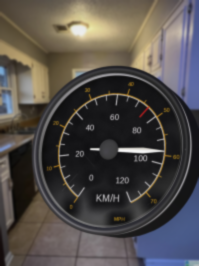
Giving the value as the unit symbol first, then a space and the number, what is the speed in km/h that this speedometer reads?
km/h 95
